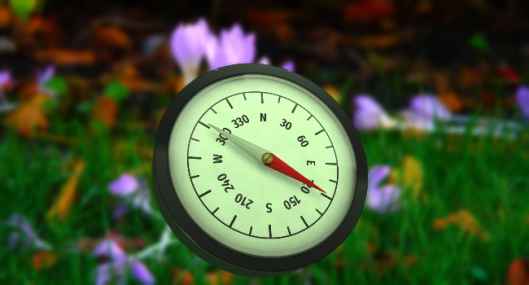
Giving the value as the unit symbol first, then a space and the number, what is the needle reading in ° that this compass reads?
° 120
